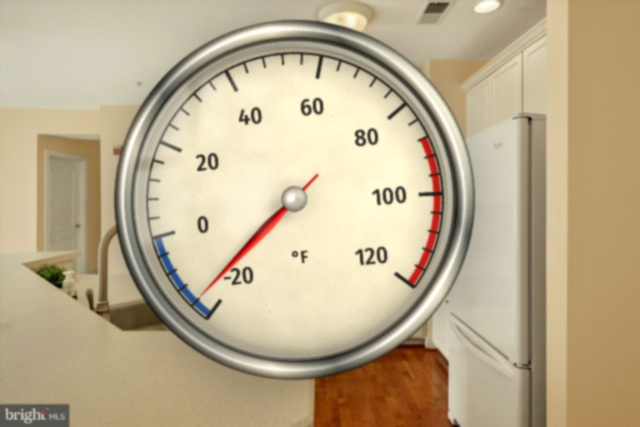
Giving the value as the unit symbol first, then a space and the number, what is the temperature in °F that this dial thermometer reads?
°F -16
